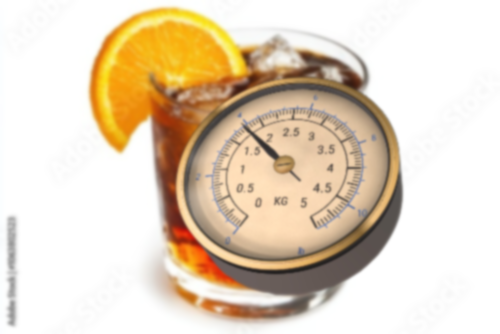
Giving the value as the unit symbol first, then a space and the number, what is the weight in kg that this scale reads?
kg 1.75
